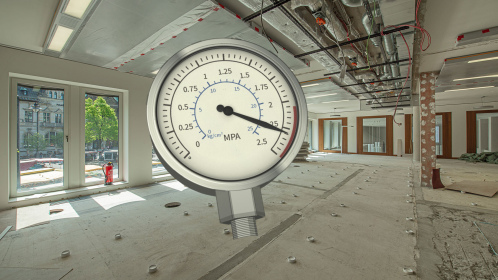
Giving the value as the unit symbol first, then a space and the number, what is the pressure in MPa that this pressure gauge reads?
MPa 2.3
